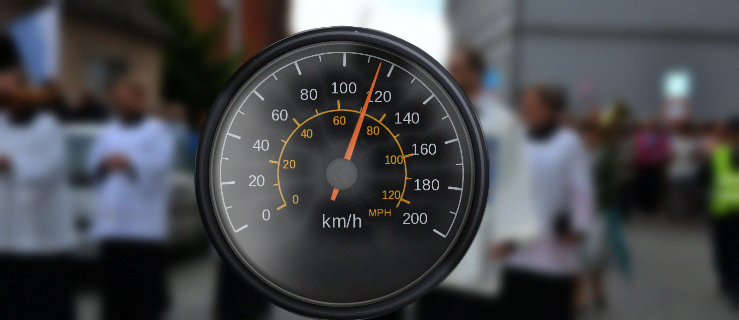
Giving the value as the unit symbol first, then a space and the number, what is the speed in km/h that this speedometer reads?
km/h 115
